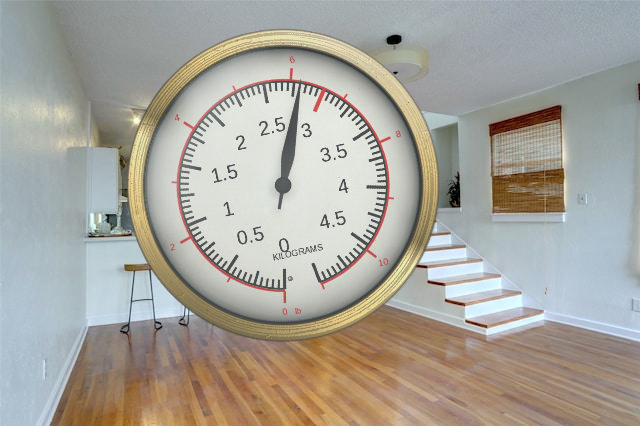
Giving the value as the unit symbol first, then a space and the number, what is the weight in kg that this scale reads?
kg 2.8
